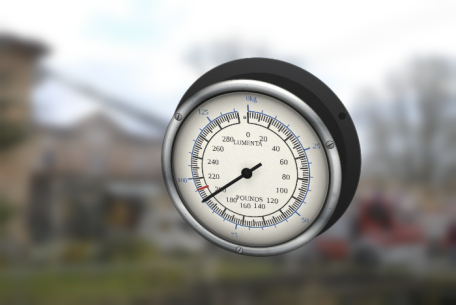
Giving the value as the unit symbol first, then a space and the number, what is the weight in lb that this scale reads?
lb 200
